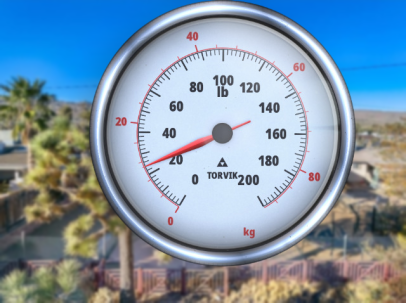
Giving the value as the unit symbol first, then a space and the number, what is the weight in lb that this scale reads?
lb 24
